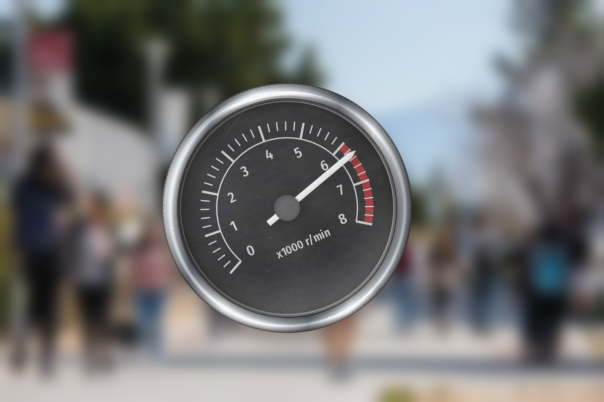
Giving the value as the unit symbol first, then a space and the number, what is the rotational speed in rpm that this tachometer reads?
rpm 6300
